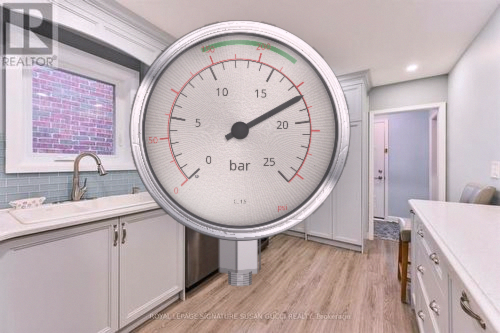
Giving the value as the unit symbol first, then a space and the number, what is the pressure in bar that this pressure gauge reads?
bar 18
